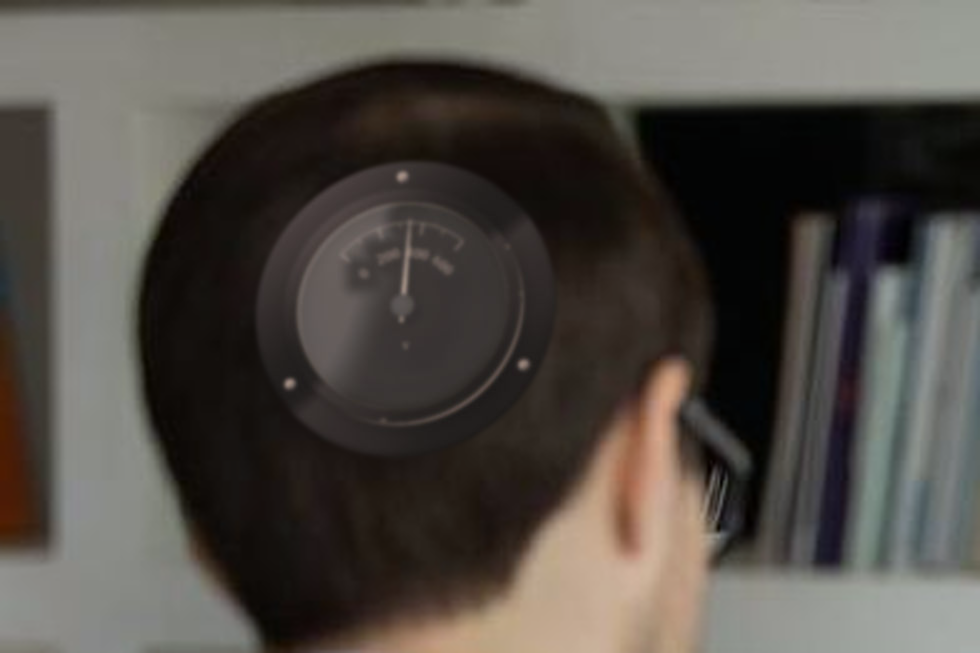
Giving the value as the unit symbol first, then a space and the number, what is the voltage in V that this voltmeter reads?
V 350
